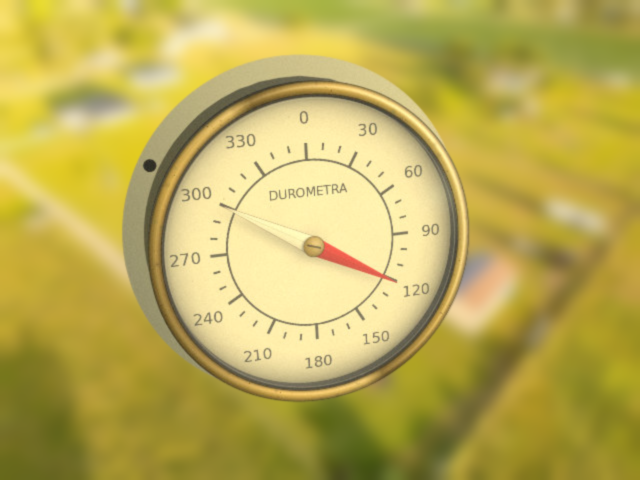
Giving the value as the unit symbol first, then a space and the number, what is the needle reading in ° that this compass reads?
° 120
